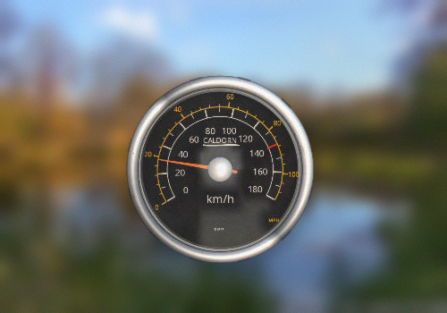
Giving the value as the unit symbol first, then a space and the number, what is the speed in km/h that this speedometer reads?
km/h 30
